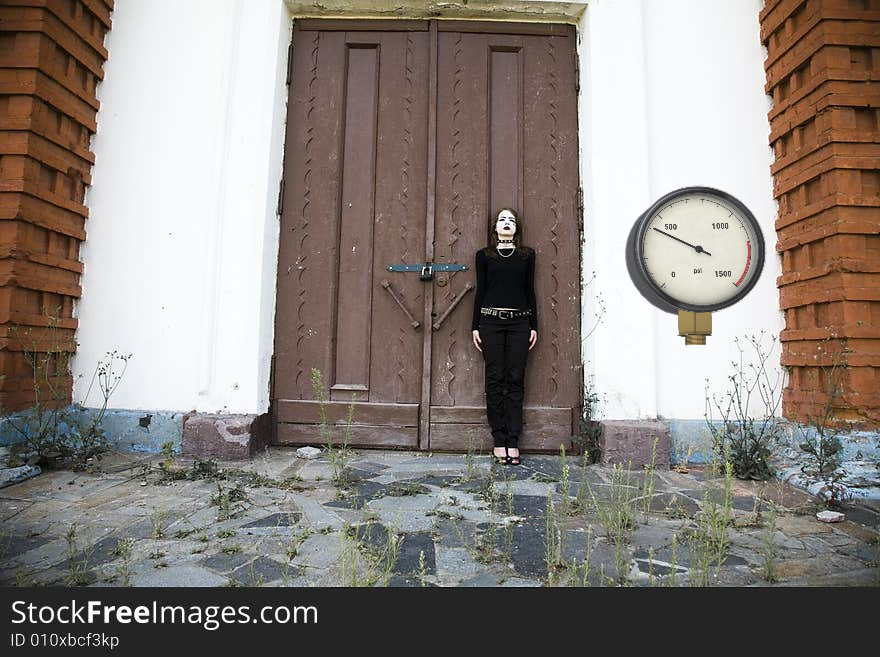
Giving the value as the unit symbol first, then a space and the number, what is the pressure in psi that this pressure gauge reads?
psi 400
